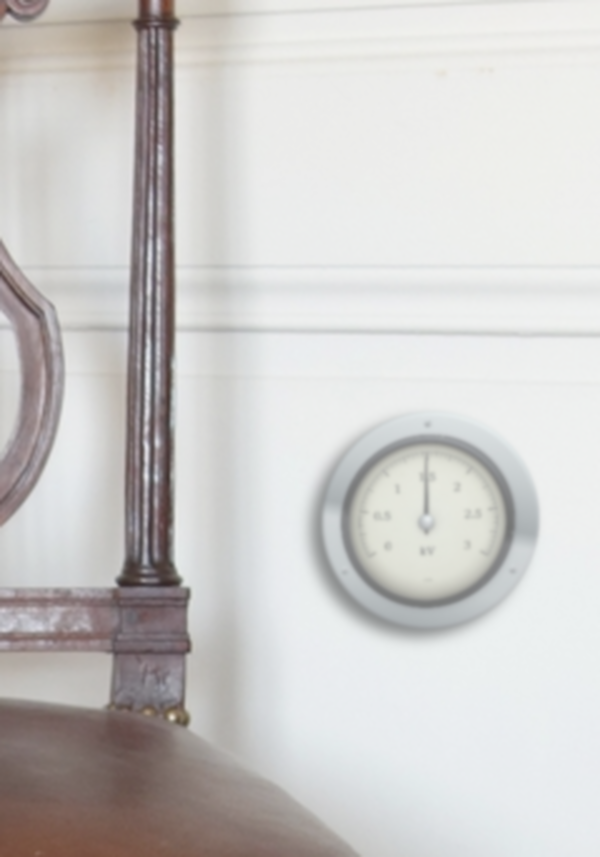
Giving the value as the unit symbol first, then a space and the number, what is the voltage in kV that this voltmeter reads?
kV 1.5
